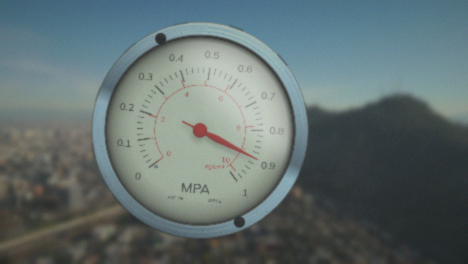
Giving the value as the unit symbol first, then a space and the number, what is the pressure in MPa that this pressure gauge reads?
MPa 0.9
